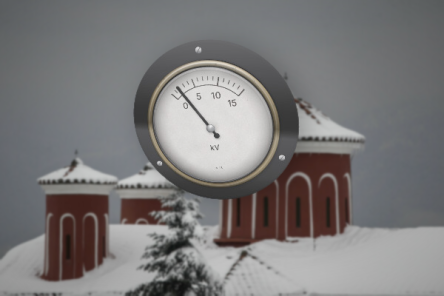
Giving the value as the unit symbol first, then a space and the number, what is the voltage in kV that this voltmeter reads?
kV 2
